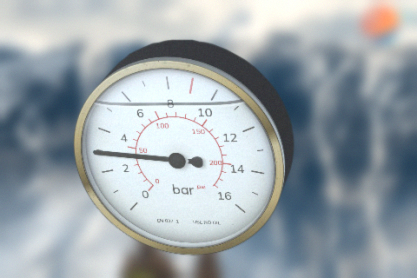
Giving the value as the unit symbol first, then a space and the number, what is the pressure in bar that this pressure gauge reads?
bar 3
